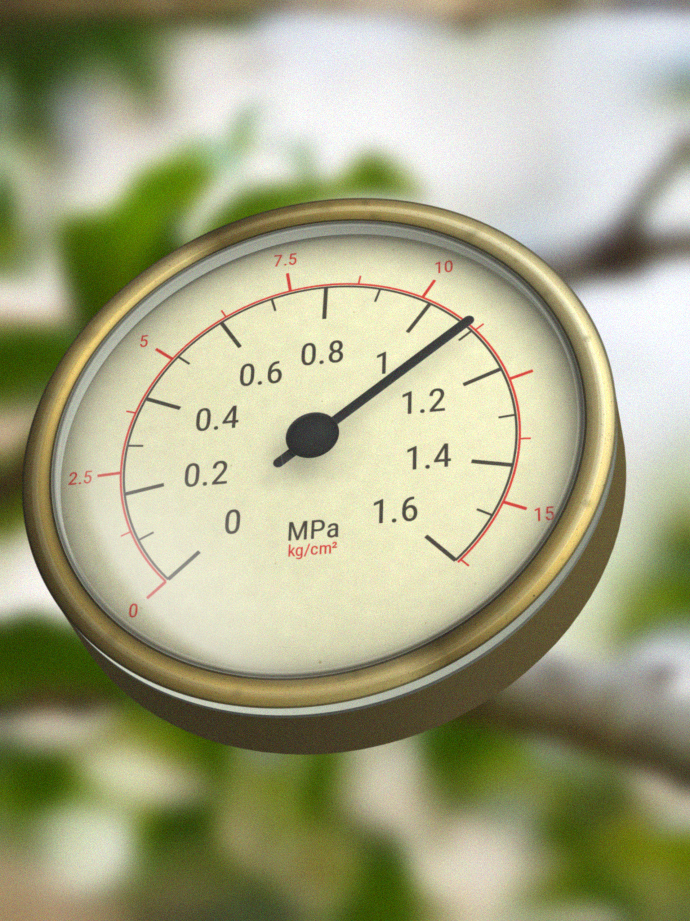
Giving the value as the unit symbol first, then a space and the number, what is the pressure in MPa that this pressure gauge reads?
MPa 1.1
